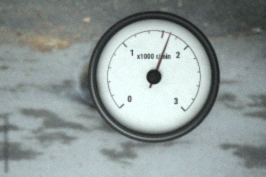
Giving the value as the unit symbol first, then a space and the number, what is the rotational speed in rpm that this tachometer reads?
rpm 1700
